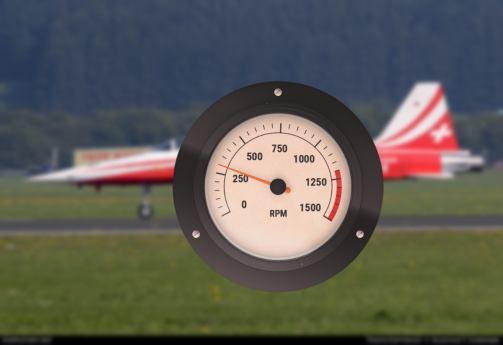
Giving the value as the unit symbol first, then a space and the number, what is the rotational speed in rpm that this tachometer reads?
rpm 300
